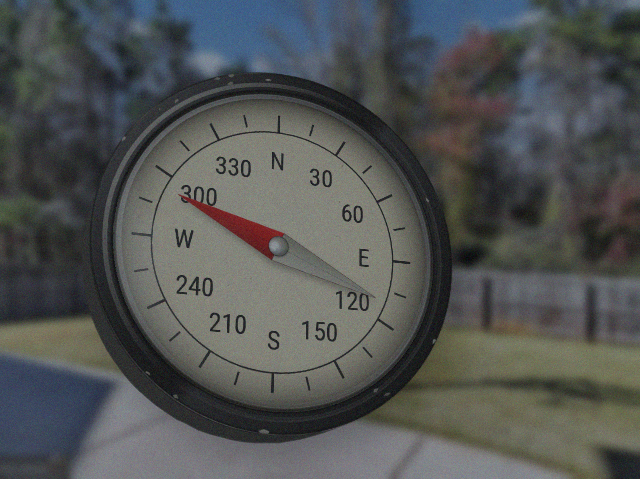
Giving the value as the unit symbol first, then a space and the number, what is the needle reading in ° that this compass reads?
° 292.5
